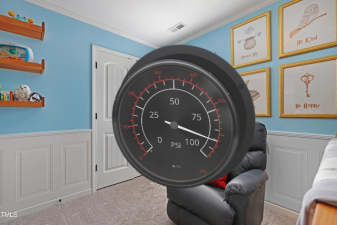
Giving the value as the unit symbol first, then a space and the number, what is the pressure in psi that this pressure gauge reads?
psi 90
